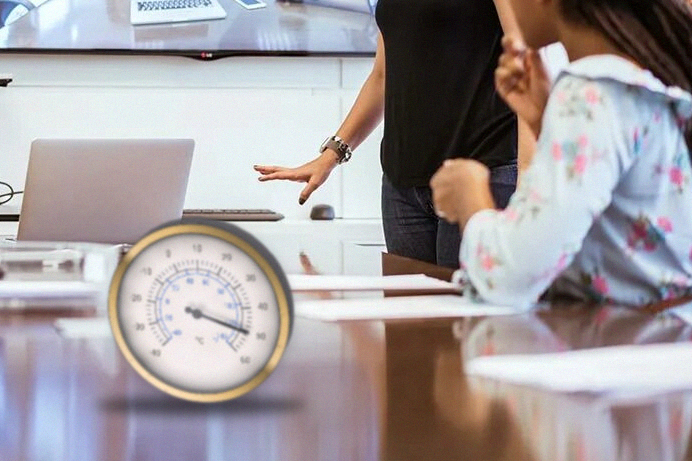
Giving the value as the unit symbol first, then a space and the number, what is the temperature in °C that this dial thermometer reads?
°C 50
